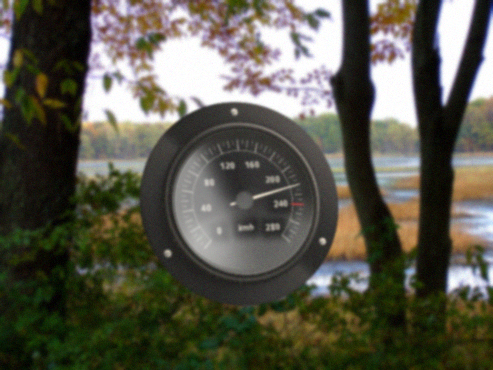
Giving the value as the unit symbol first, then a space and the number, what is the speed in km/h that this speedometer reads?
km/h 220
